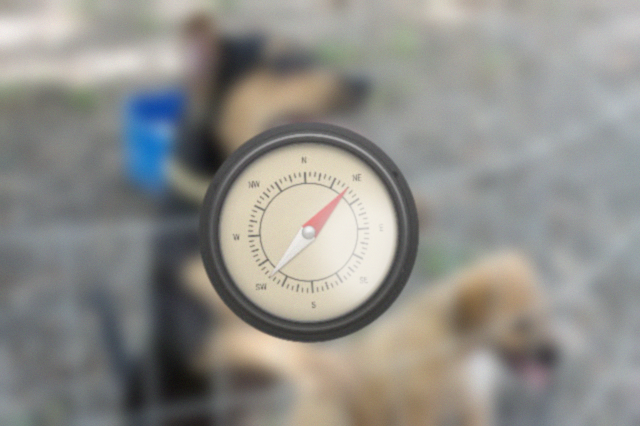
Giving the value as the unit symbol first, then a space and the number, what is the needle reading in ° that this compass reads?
° 45
